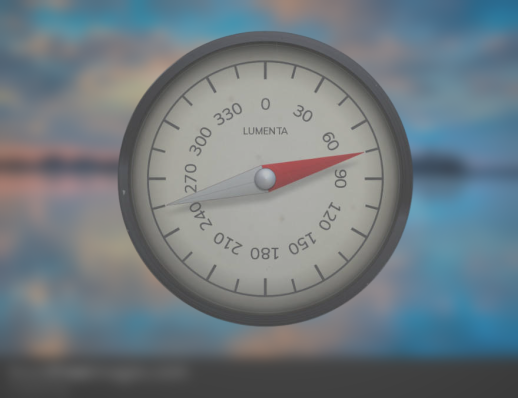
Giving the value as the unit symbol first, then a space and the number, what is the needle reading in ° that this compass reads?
° 75
